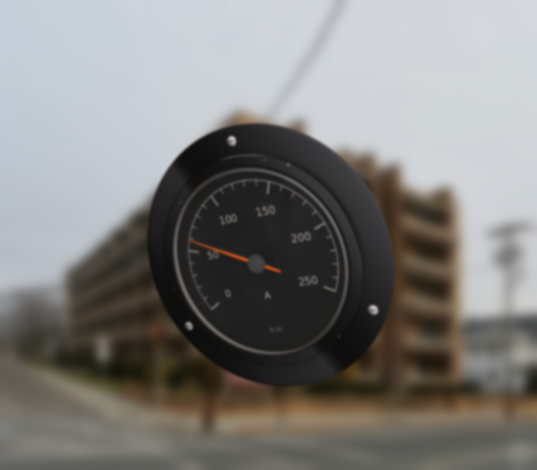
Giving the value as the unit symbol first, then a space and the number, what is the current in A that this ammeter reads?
A 60
